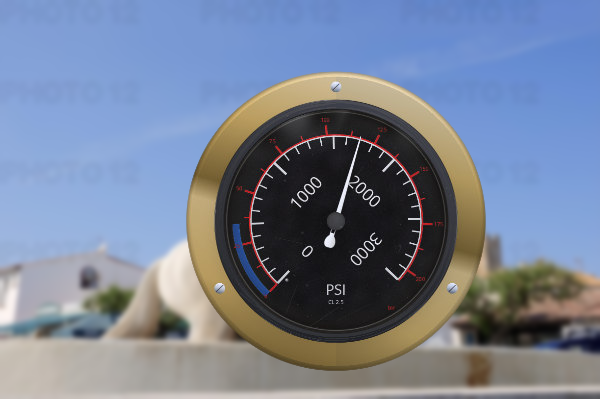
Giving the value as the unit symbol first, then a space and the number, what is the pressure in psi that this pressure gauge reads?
psi 1700
